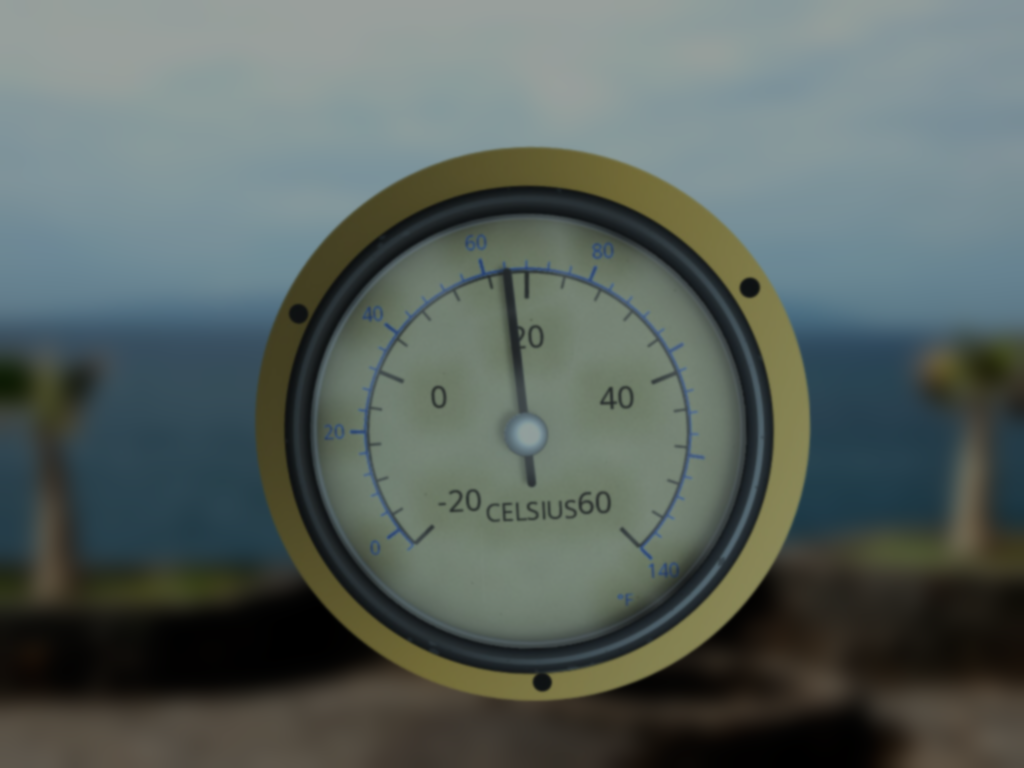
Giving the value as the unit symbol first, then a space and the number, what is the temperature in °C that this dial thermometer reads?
°C 18
